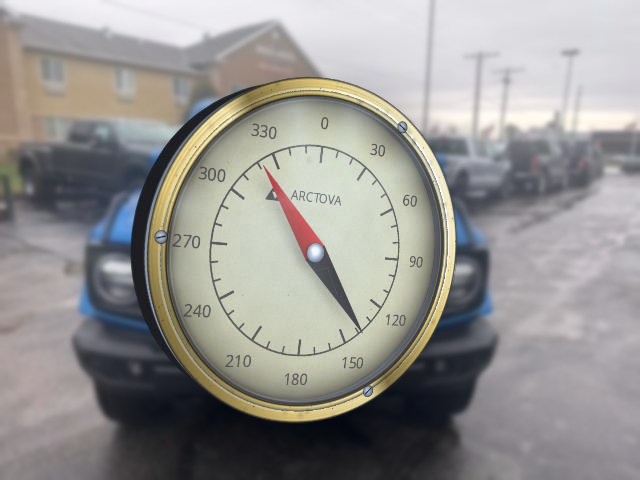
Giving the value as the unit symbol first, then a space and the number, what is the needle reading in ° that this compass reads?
° 320
